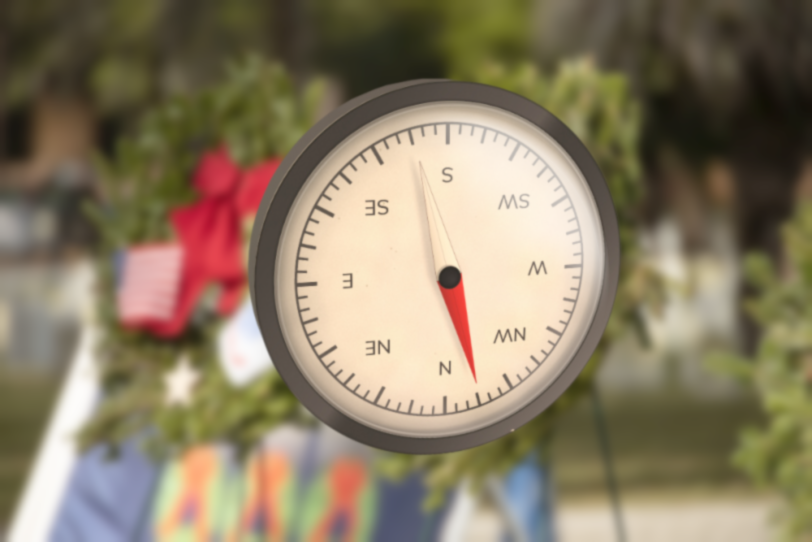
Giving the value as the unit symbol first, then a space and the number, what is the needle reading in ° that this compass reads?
° 345
